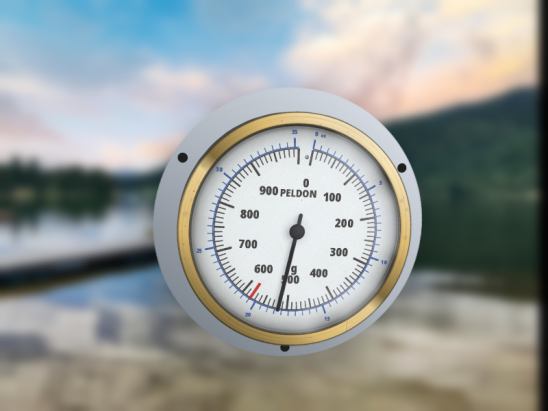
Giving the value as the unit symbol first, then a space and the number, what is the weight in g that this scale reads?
g 520
